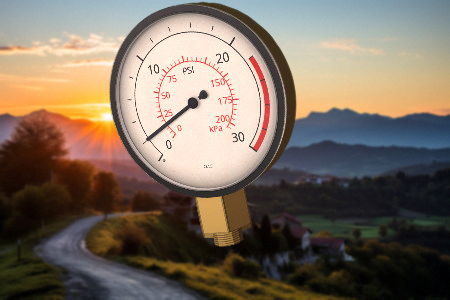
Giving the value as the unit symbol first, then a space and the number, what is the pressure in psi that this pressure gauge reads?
psi 2
